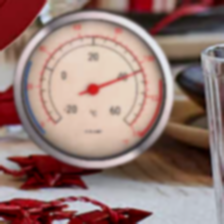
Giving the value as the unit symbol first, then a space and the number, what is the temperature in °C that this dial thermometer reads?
°C 40
